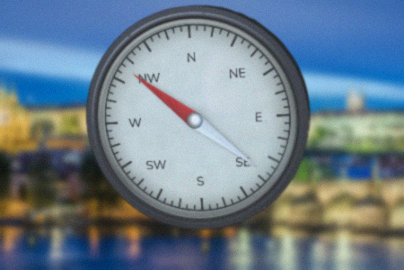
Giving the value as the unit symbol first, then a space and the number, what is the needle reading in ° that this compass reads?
° 310
